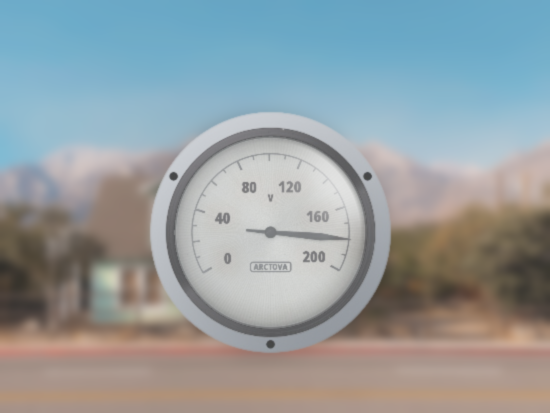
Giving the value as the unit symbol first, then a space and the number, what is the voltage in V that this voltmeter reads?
V 180
